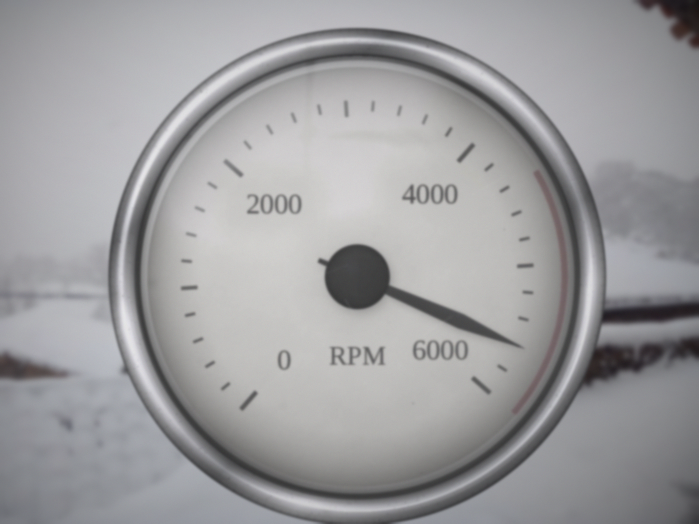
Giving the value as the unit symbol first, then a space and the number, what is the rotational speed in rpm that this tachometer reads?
rpm 5600
